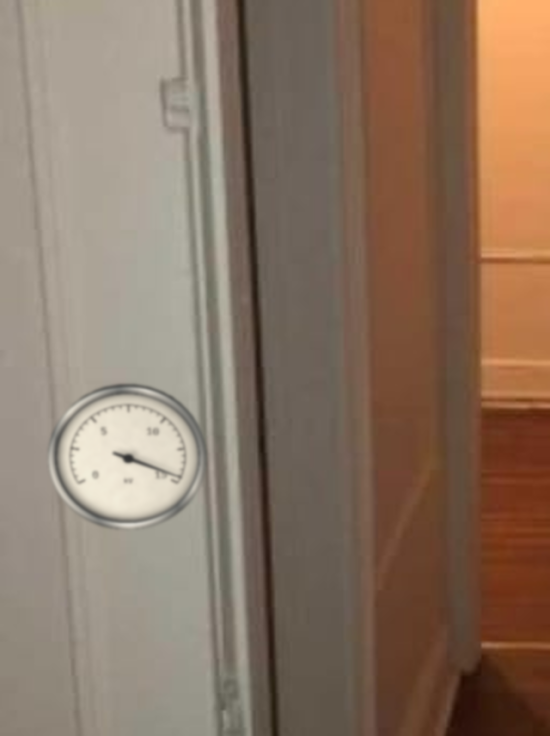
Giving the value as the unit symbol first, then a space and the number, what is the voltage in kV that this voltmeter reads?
kV 14.5
